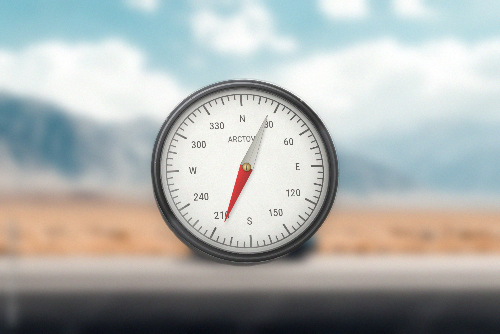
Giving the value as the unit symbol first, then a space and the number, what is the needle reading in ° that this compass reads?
° 205
